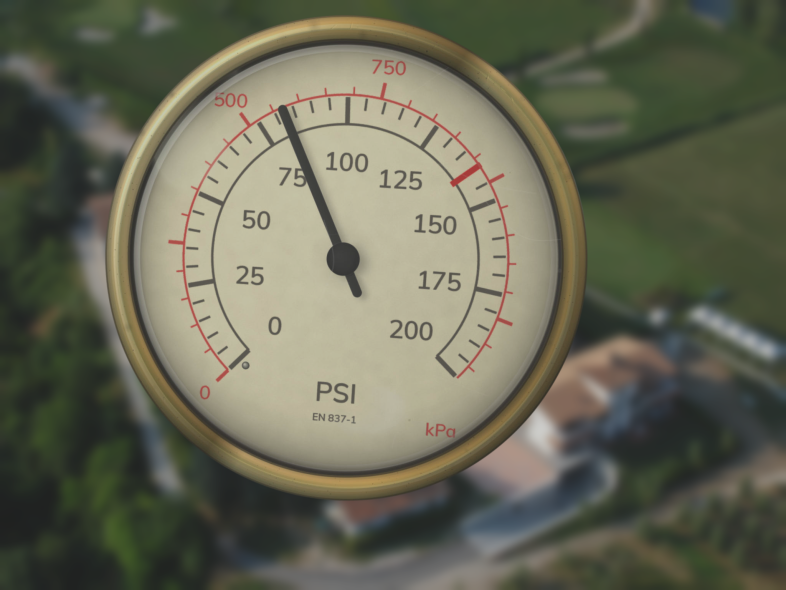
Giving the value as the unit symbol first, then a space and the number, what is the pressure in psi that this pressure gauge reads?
psi 82.5
